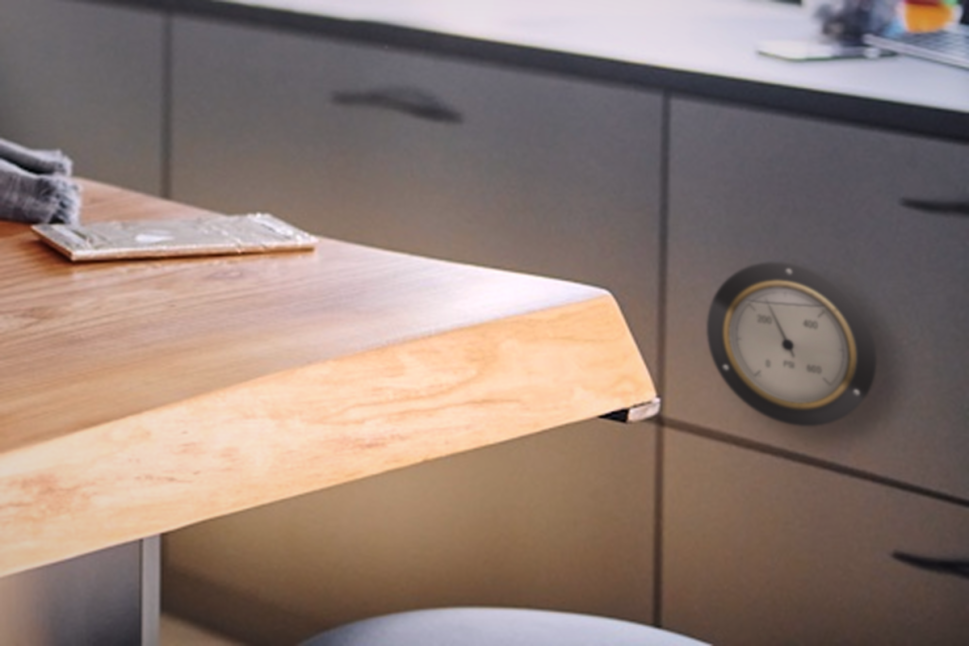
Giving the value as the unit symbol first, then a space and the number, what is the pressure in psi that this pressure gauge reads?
psi 250
